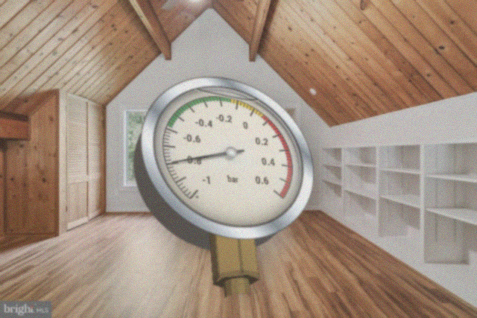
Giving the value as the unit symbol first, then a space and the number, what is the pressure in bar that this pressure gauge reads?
bar -0.8
